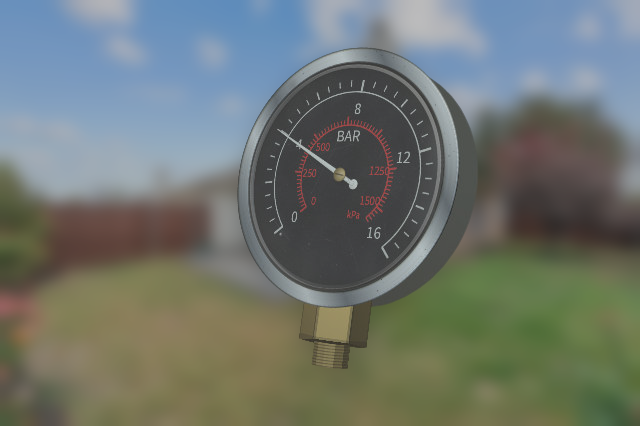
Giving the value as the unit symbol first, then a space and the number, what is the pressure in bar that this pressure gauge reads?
bar 4
